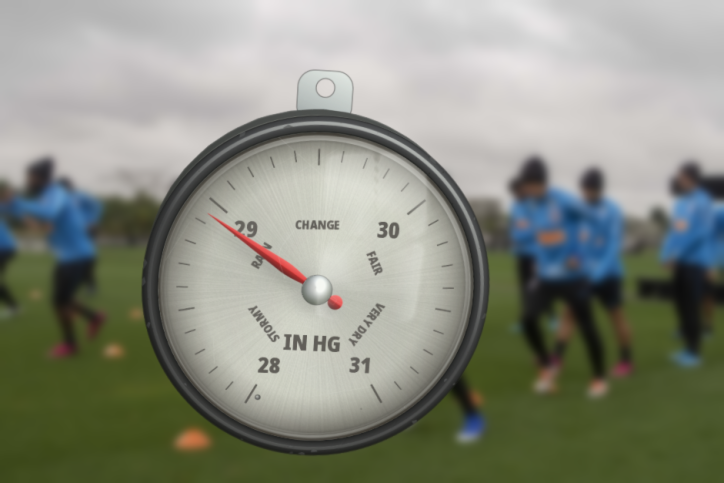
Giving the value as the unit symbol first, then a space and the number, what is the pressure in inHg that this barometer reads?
inHg 28.95
